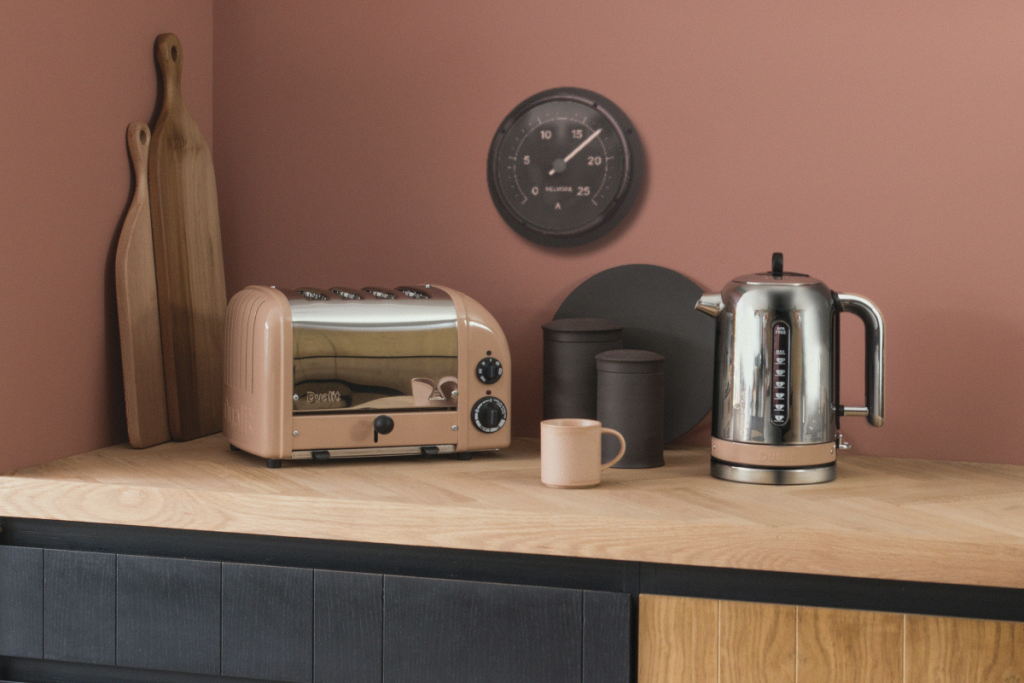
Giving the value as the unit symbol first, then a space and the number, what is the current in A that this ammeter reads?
A 17
